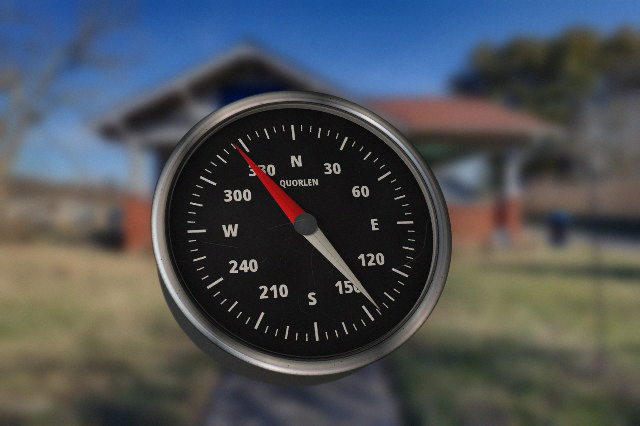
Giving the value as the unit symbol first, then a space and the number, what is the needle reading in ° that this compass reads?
° 325
